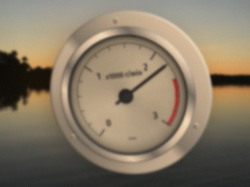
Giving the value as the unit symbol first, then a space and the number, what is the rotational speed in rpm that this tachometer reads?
rpm 2200
